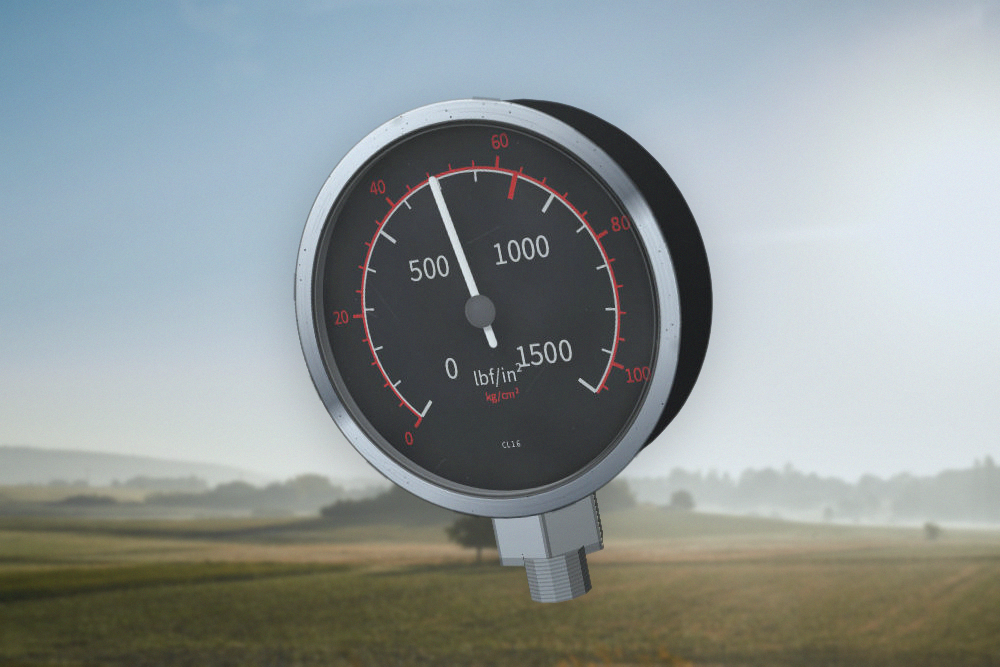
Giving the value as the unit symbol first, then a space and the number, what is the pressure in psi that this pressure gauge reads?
psi 700
